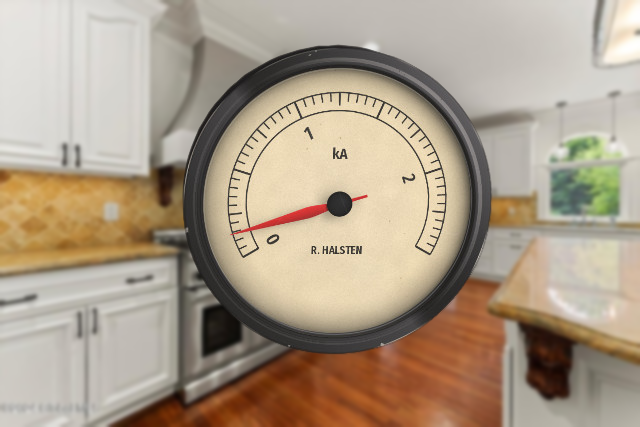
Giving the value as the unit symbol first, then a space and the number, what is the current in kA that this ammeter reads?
kA 0.15
